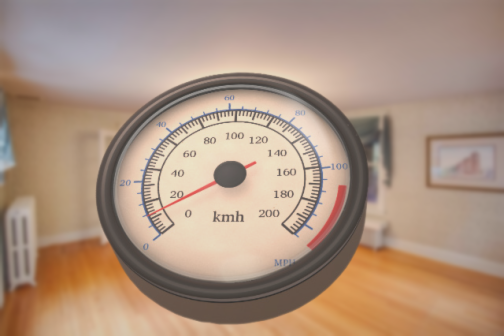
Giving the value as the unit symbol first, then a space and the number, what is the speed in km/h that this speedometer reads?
km/h 10
